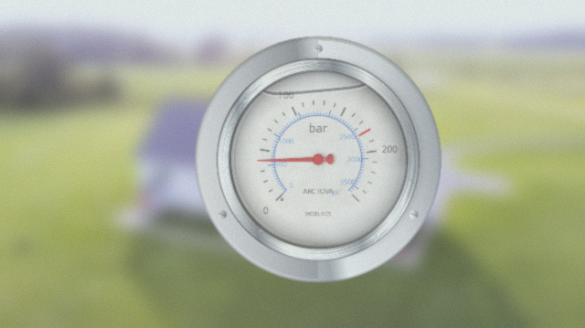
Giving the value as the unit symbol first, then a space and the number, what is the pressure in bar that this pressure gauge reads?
bar 40
